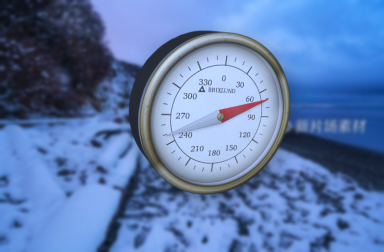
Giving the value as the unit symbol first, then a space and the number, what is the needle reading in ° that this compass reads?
° 70
